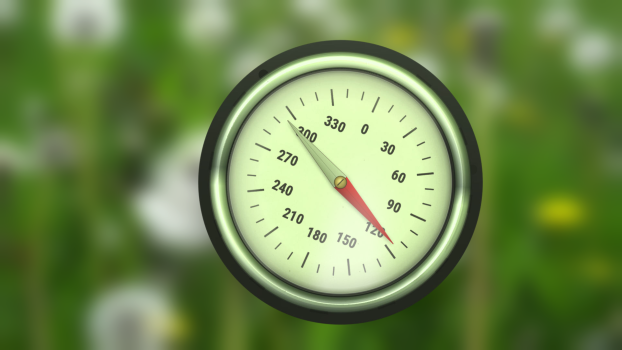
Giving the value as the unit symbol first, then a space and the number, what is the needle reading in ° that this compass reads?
° 115
